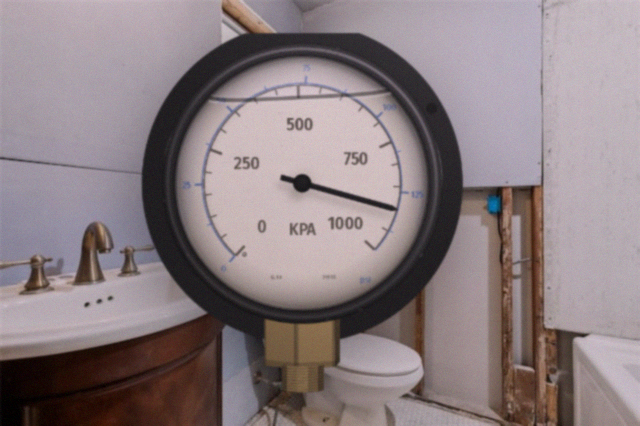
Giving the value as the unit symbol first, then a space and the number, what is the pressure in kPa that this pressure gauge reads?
kPa 900
